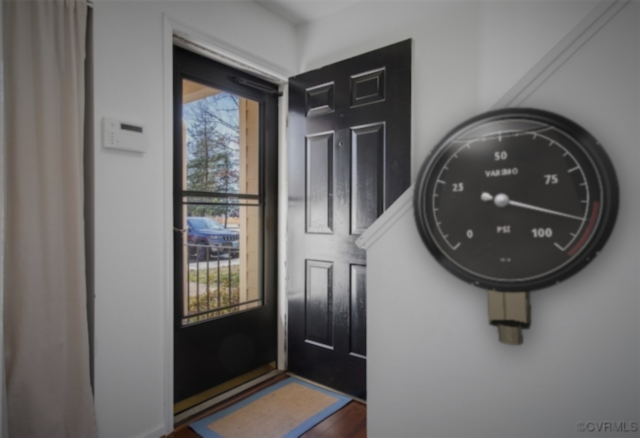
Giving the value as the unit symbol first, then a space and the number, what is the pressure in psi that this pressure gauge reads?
psi 90
